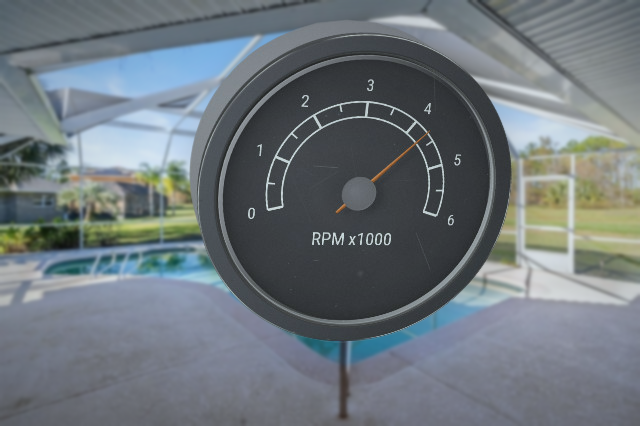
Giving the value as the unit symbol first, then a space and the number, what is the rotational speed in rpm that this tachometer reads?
rpm 4250
